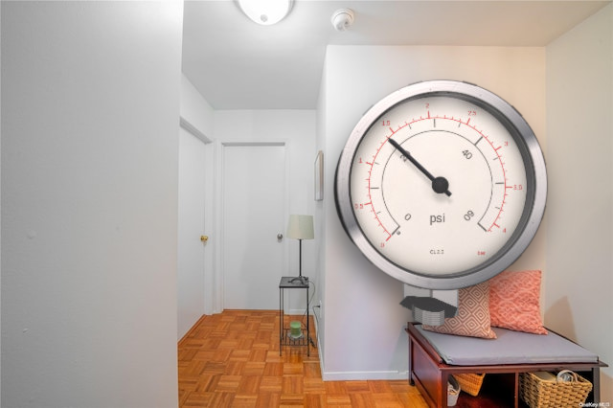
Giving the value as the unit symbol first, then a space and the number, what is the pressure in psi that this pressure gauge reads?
psi 20
